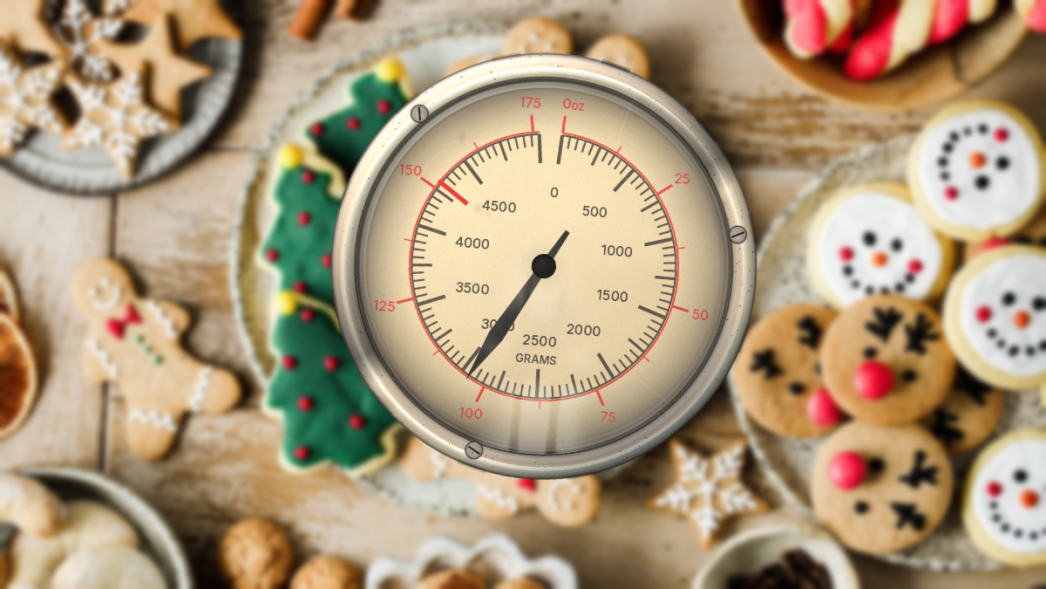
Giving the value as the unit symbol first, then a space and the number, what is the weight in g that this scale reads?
g 2950
